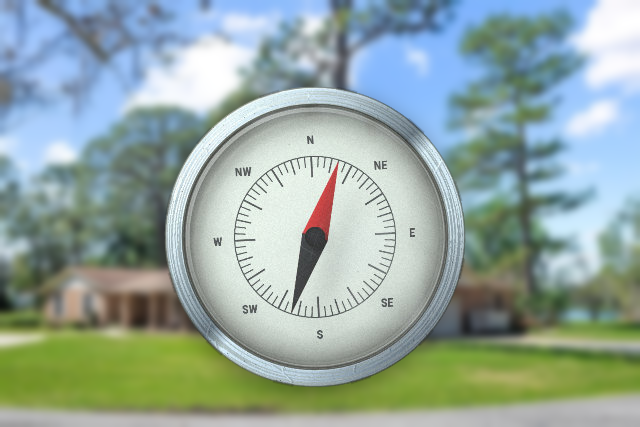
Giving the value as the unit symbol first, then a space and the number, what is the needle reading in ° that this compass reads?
° 20
